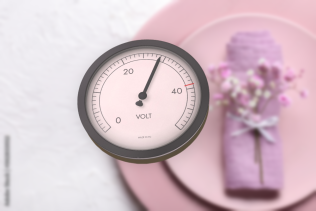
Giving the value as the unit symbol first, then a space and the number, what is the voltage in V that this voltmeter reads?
V 29
